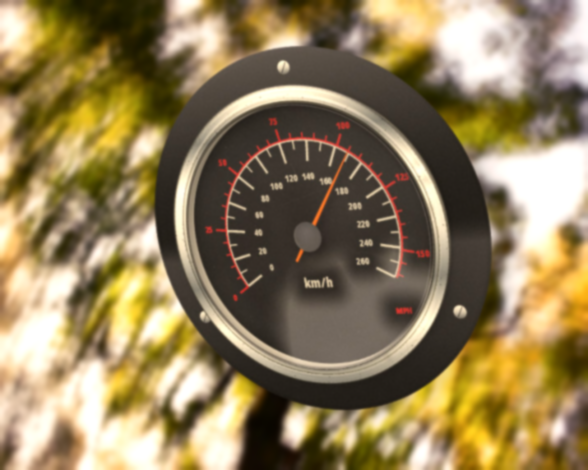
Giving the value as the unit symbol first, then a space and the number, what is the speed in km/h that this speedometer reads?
km/h 170
